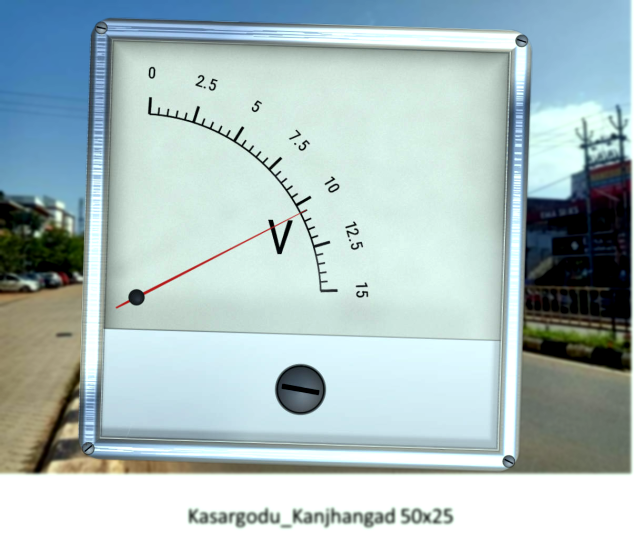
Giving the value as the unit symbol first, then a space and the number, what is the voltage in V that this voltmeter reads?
V 10.5
